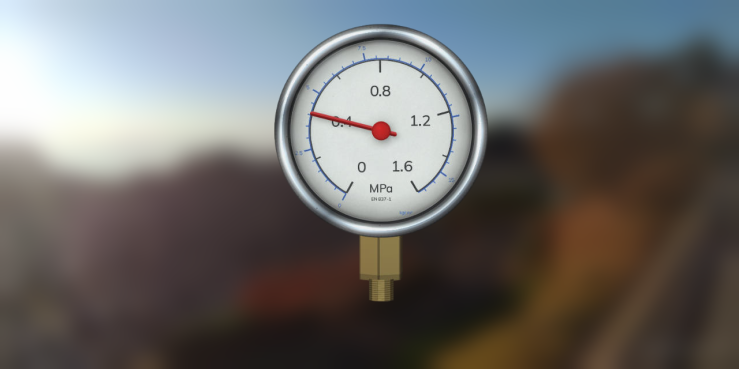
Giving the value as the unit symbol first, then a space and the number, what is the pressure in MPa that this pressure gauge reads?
MPa 0.4
